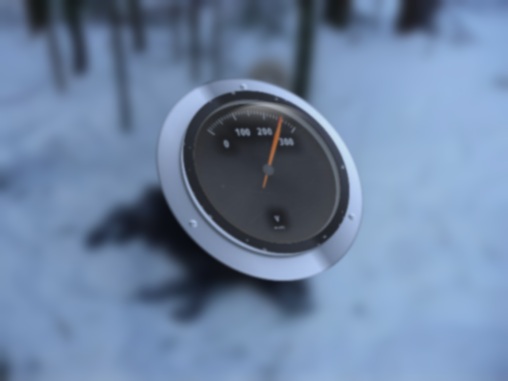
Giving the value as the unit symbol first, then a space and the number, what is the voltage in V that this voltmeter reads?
V 250
